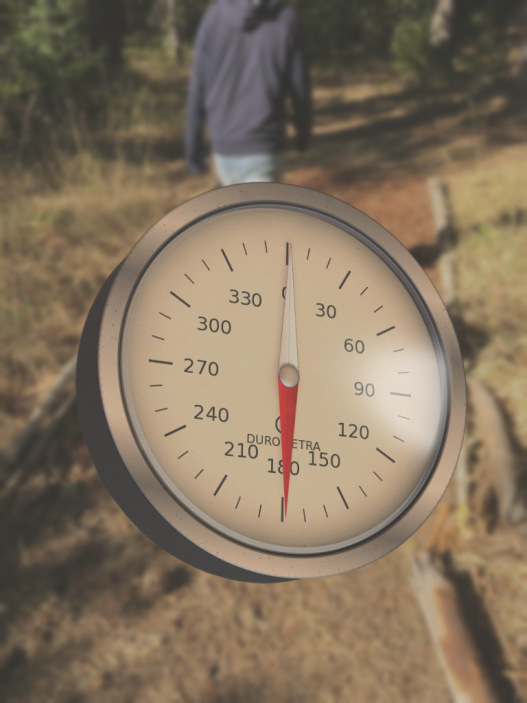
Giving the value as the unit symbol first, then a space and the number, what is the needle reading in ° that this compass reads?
° 180
